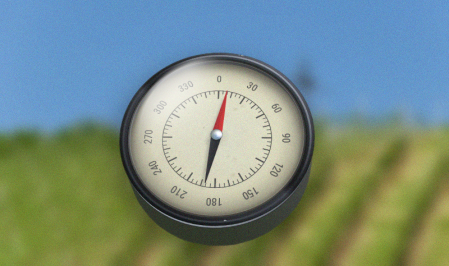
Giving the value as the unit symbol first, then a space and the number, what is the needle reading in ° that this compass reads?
° 10
